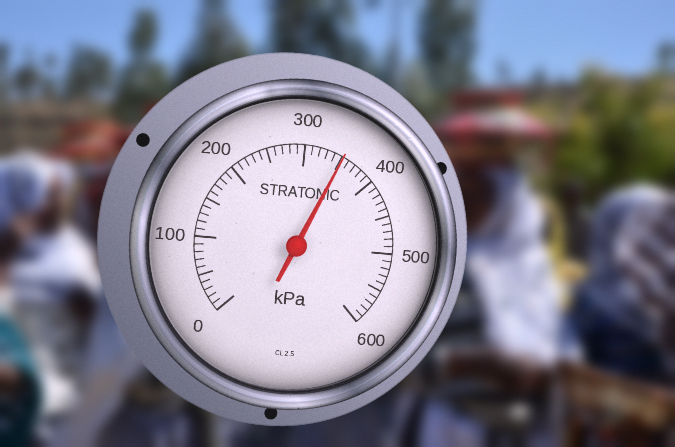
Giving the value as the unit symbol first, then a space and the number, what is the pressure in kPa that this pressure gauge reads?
kPa 350
